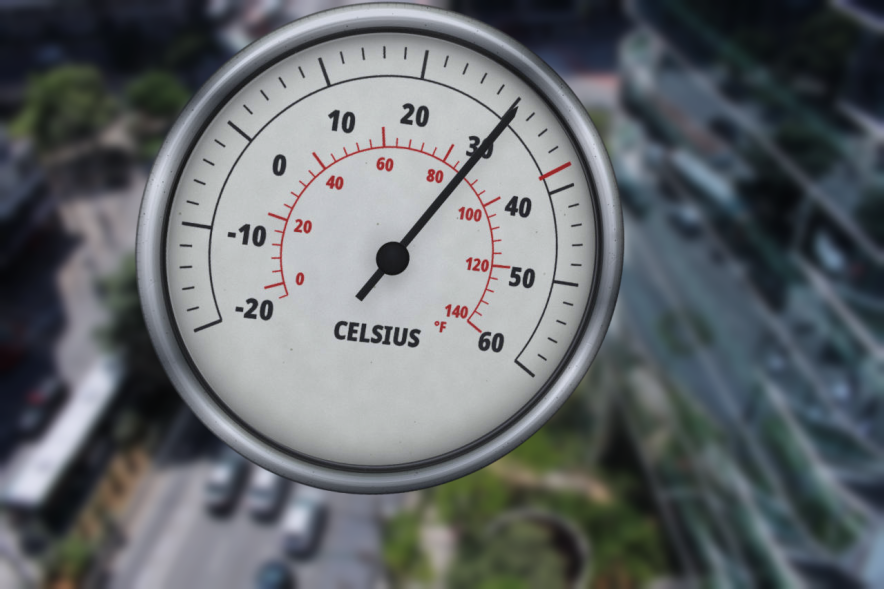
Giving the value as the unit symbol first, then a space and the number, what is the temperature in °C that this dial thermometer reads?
°C 30
